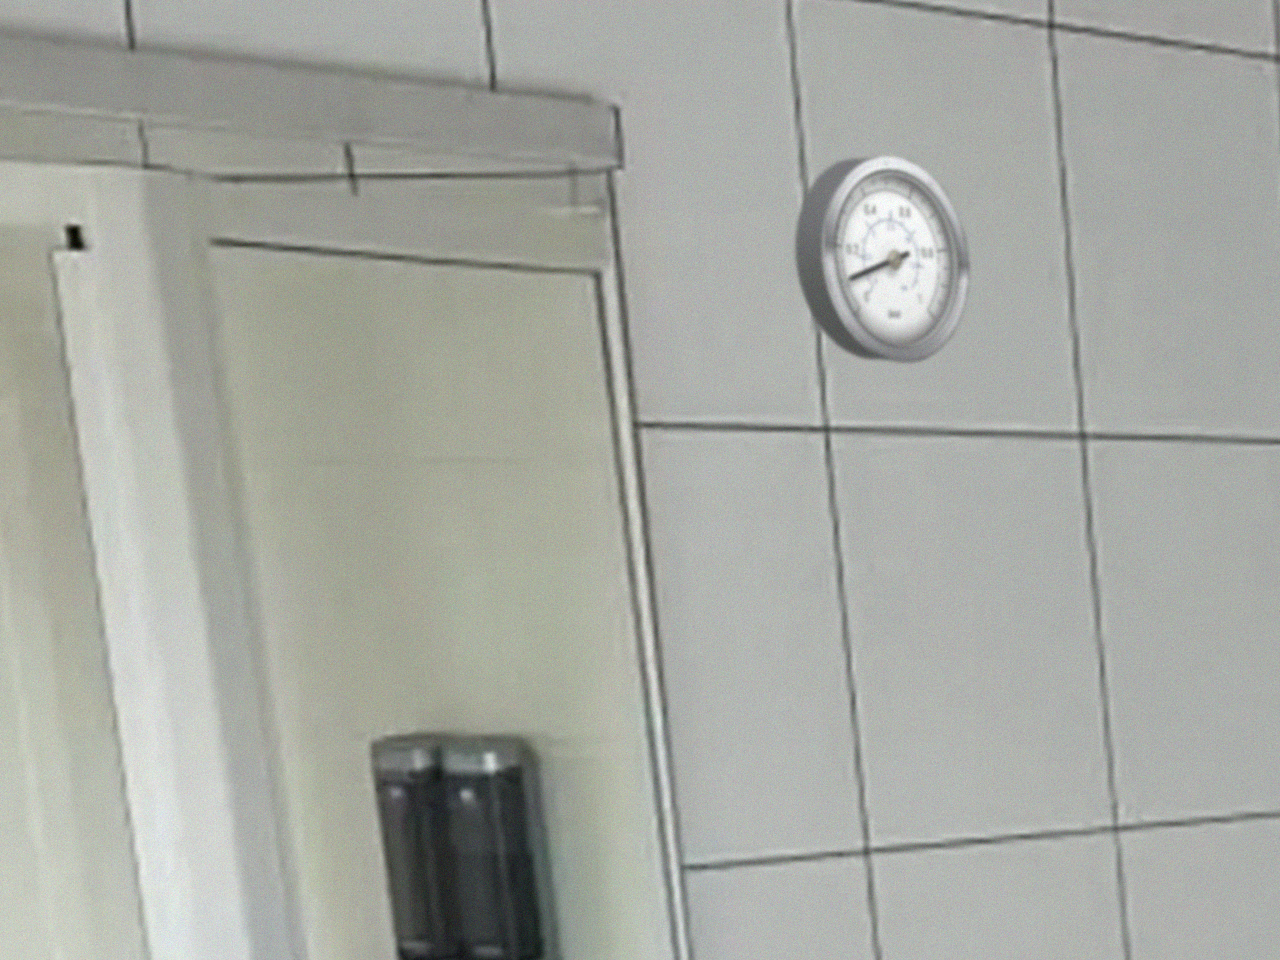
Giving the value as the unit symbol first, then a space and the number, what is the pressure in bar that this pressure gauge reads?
bar 0.1
